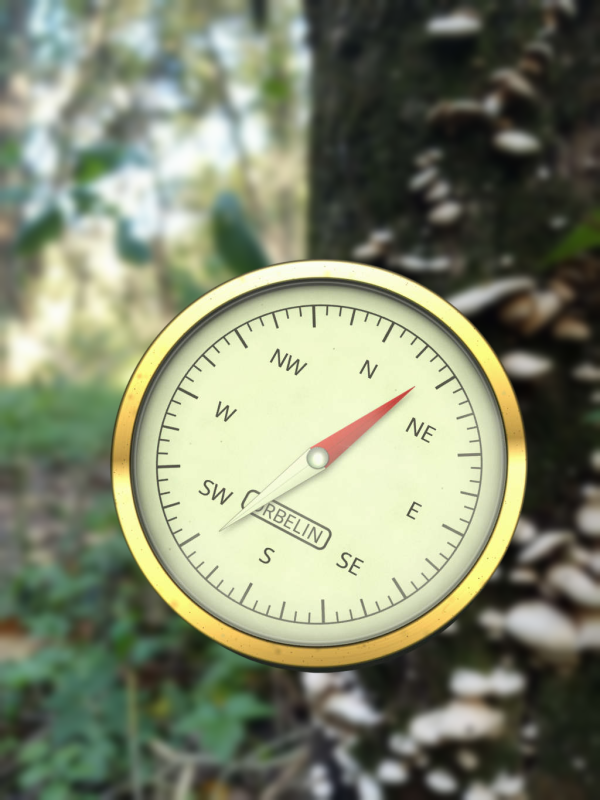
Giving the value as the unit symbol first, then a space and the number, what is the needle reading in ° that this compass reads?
° 25
